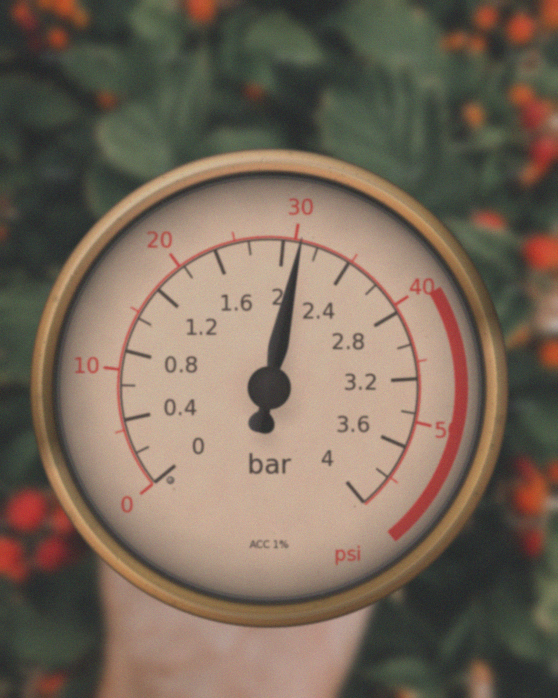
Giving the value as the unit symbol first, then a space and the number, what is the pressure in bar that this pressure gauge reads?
bar 2.1
